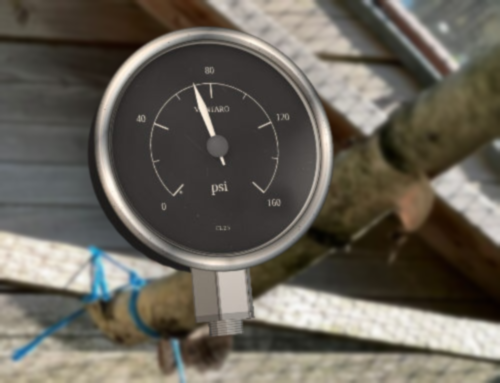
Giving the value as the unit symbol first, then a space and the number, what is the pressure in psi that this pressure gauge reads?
psi 70
